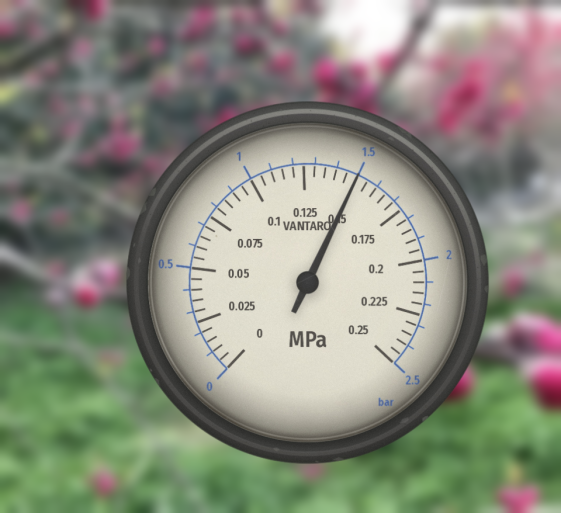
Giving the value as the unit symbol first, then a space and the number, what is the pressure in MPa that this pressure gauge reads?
MPa 0.15
